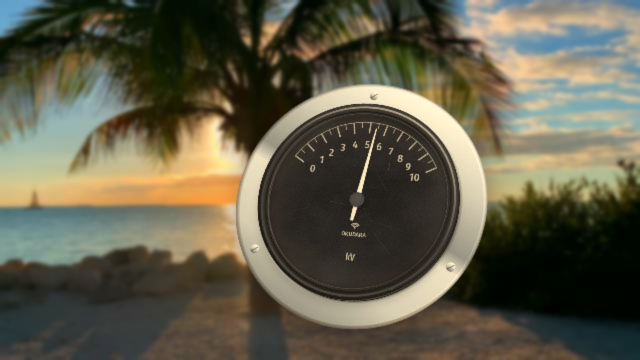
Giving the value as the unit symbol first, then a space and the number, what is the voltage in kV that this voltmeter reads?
kV 5.5
